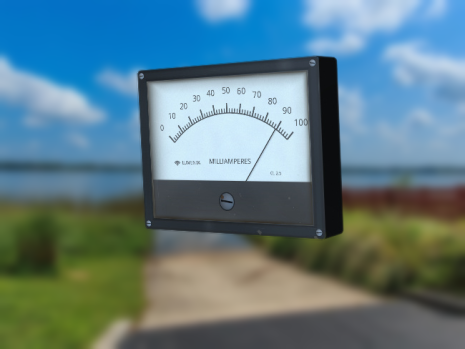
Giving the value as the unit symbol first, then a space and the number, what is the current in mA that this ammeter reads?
mA 90
